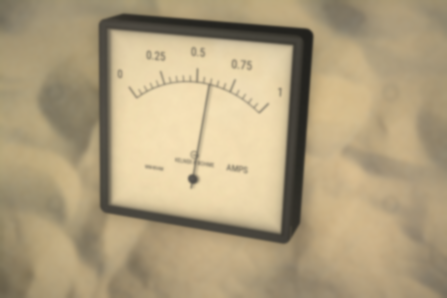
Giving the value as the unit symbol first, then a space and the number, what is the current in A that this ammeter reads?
A 0.6
